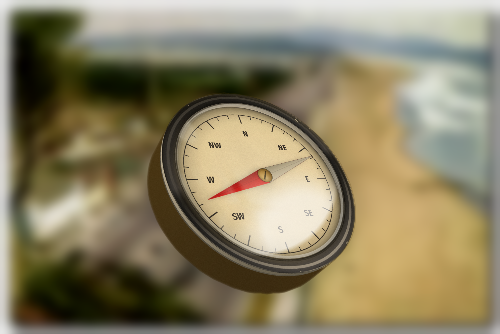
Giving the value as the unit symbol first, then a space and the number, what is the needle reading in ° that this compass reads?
° 250
